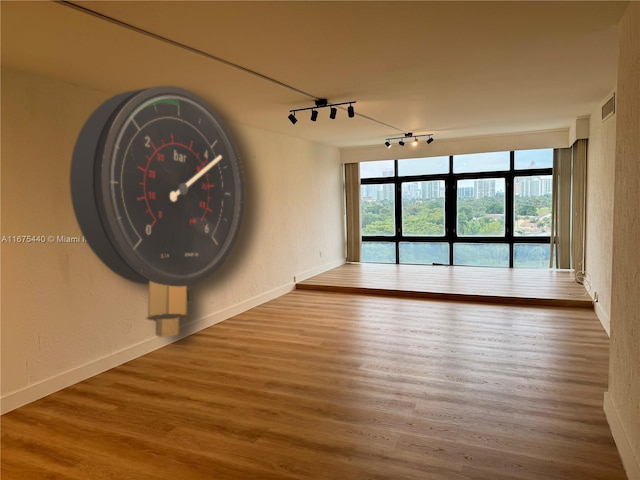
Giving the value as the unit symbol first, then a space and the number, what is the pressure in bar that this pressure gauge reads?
bar 4.25
